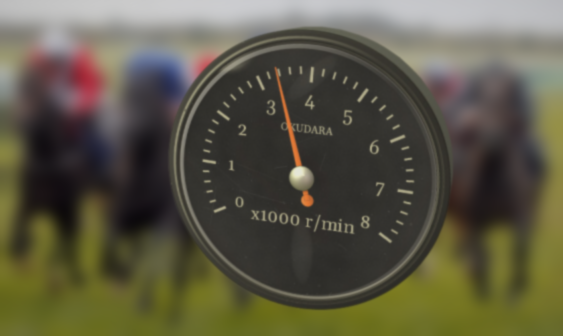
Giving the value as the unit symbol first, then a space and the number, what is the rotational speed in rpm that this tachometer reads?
rpm 3400
